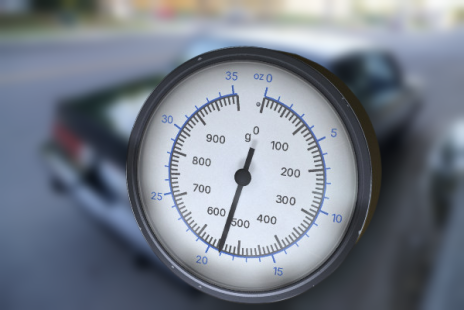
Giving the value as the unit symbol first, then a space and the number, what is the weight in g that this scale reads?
g 540
